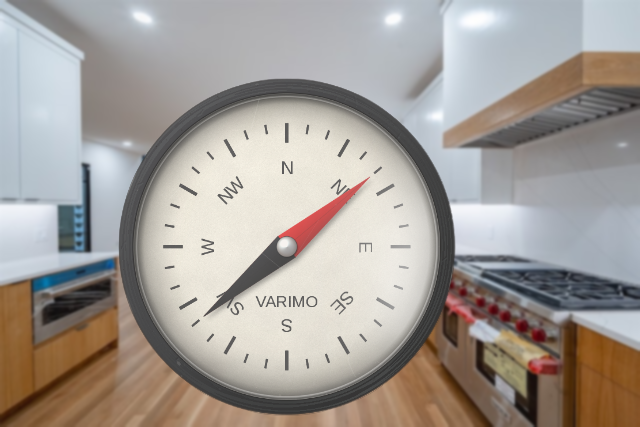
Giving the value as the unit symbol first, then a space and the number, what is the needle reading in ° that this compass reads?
° 50
